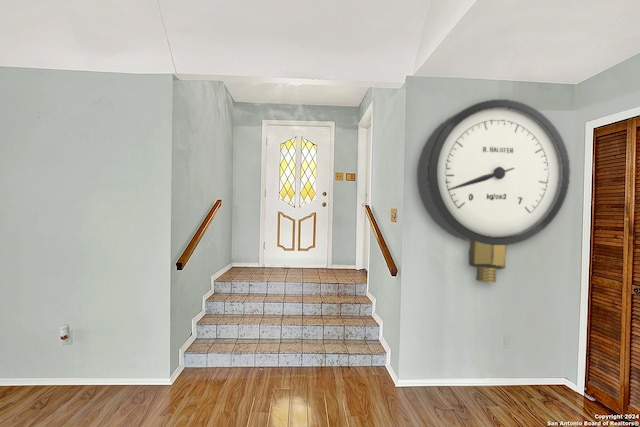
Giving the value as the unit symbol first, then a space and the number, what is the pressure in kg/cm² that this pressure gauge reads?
kg/cm² 0.6
